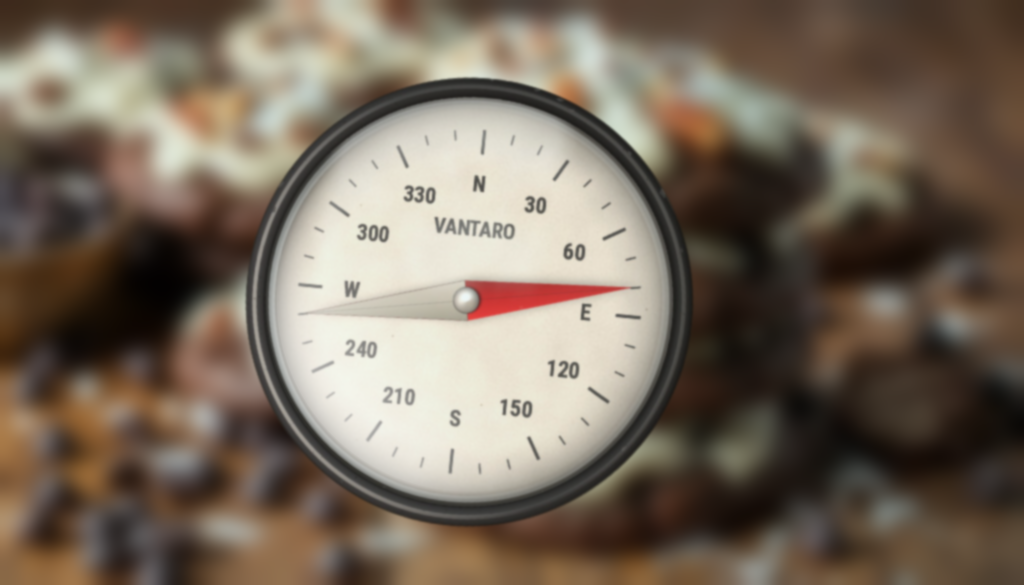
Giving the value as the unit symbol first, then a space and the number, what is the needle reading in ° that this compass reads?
° 80
